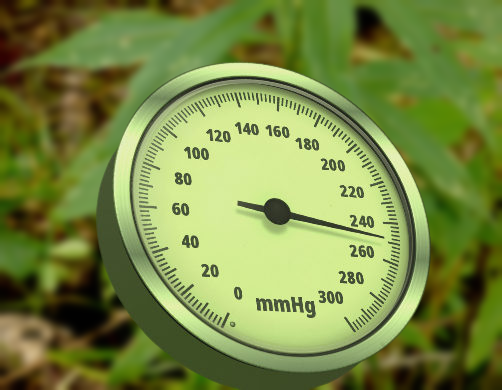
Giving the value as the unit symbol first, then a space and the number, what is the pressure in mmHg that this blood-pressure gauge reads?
mmHg 250
